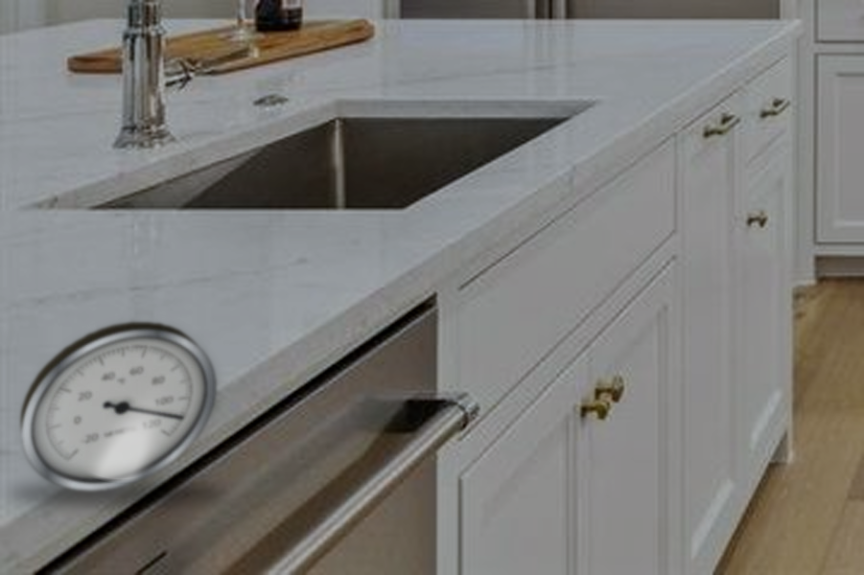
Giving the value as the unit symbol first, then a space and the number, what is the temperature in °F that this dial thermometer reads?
°F 110
